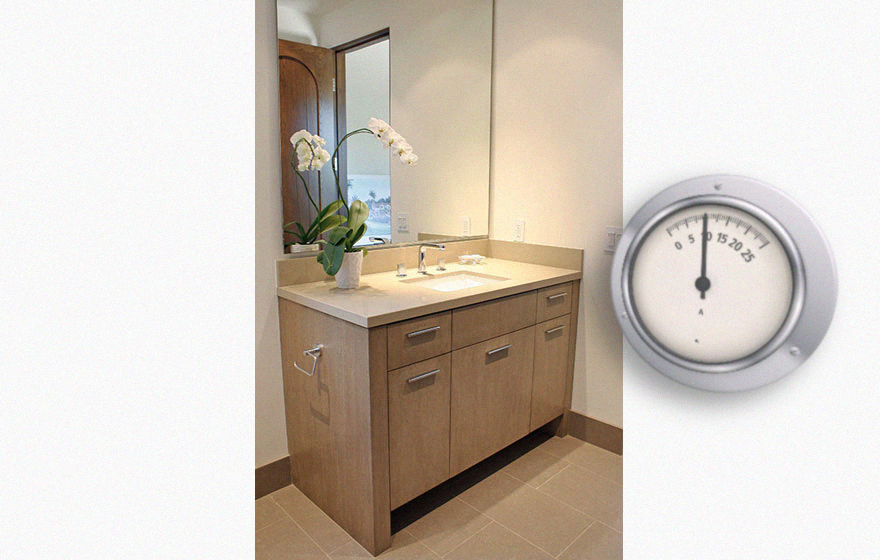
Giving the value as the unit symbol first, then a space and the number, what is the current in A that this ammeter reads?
A 10
